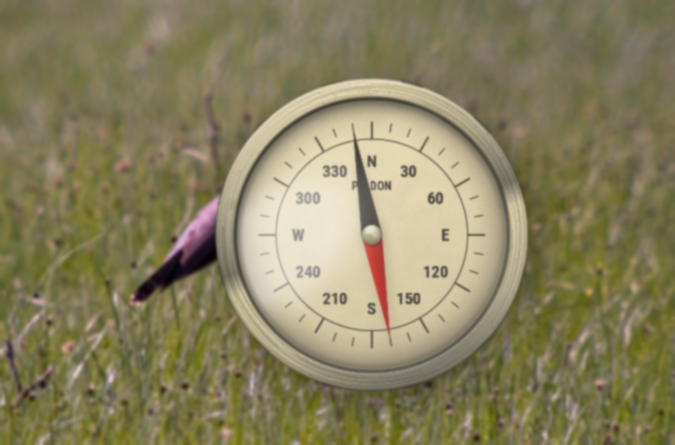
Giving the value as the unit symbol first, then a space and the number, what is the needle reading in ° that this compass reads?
° 170
